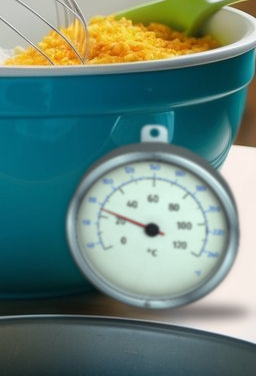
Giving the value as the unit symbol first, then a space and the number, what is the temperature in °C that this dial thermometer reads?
°C 25
